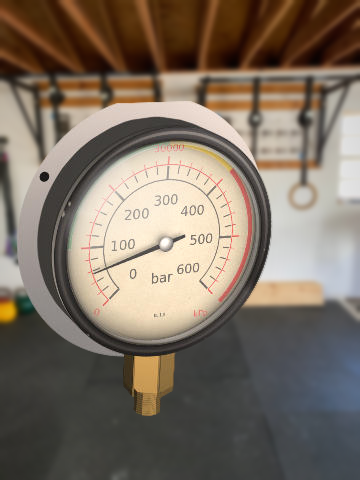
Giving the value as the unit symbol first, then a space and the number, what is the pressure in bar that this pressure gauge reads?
bar 60
